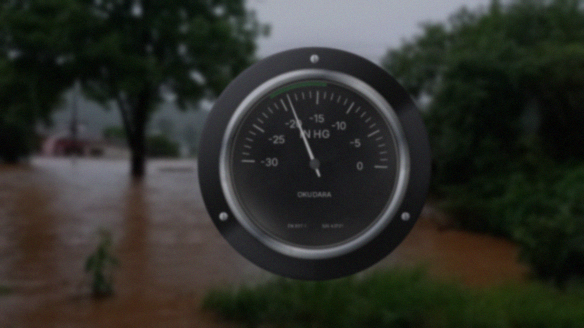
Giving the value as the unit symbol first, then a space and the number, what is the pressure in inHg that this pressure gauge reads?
inHg -19
